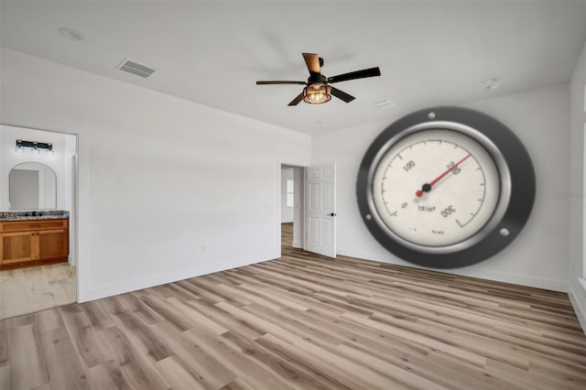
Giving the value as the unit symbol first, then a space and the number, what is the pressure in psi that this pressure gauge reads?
psi 200
